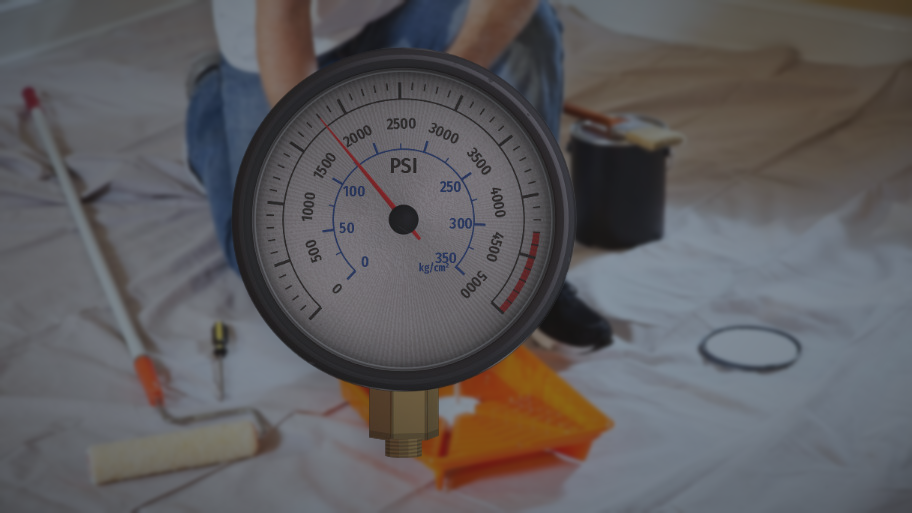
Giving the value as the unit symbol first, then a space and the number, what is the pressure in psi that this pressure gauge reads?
psi 1800
